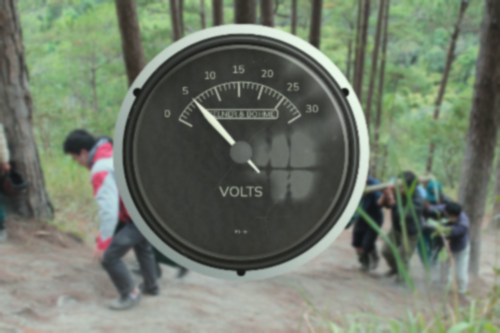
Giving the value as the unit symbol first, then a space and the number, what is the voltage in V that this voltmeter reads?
V 5
